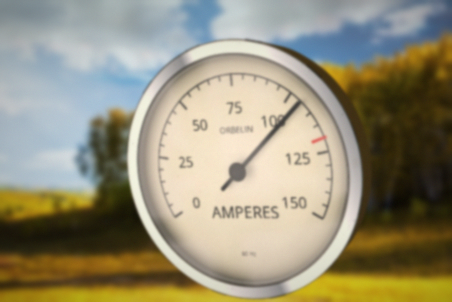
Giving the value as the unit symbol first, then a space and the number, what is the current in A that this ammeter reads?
A 105
